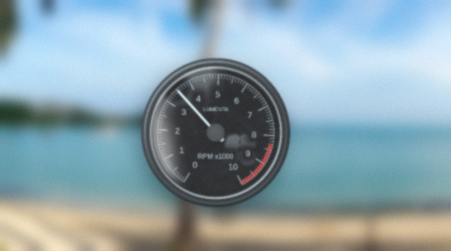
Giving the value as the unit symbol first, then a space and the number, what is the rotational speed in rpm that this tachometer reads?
rpm 3500
